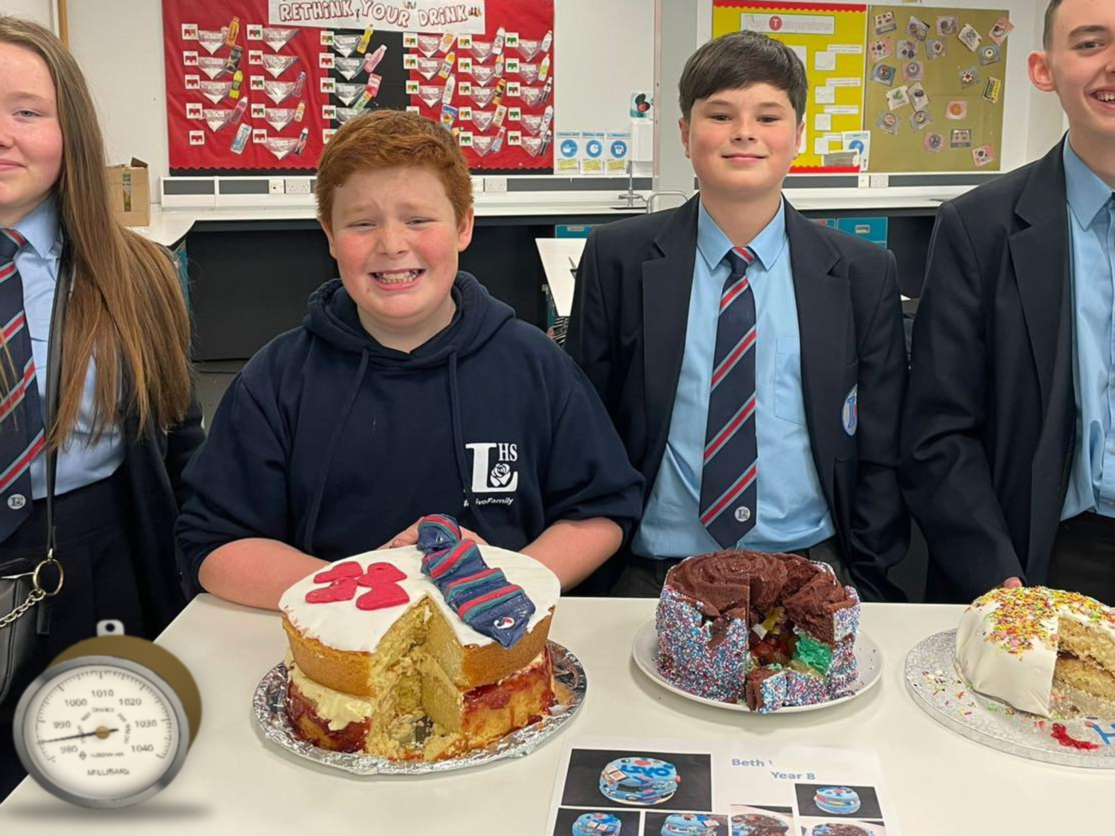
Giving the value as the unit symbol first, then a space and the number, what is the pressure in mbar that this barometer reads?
mbar 985
